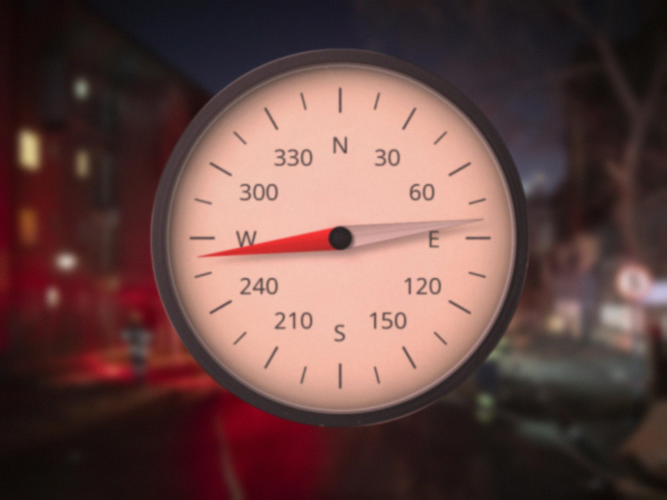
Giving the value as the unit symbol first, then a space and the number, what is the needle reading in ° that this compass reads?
° 262.5
